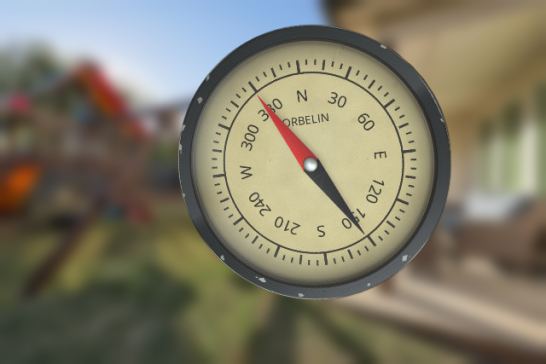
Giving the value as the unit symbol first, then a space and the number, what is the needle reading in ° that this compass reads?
° 330
